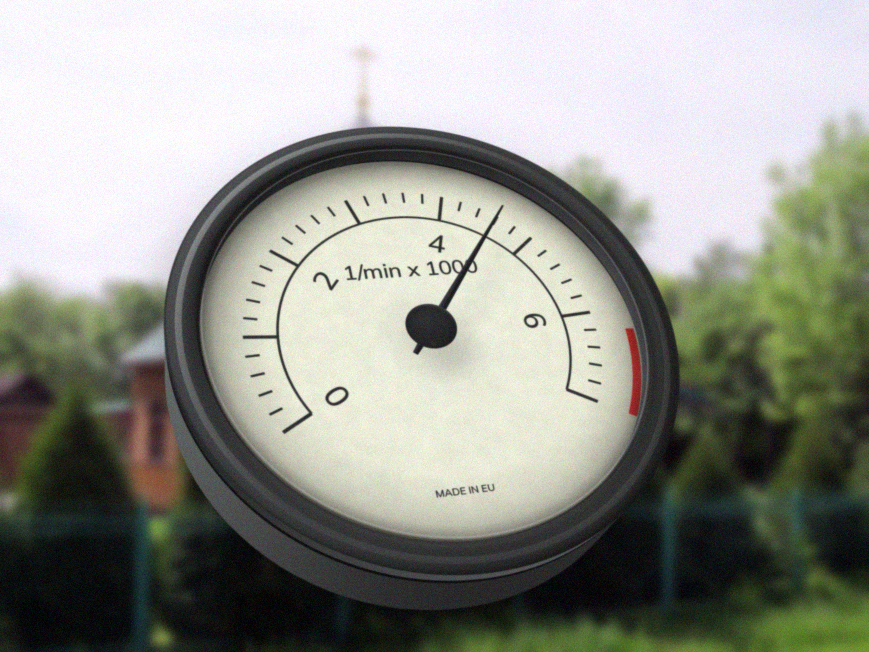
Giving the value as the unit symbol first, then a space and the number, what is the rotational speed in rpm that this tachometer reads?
rpm 4600
